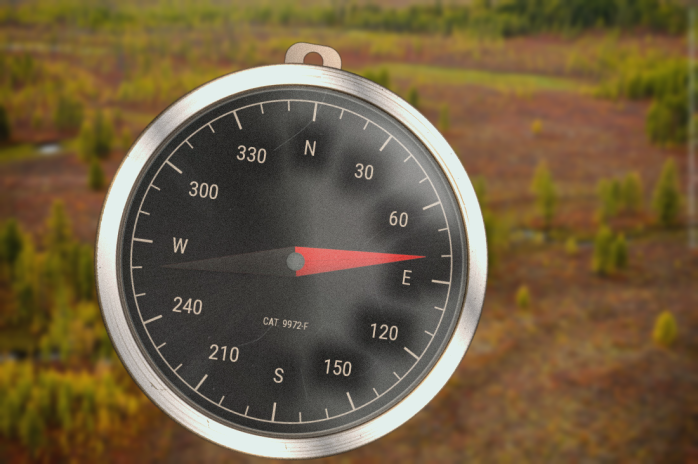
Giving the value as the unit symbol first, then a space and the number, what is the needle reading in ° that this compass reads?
° 80
